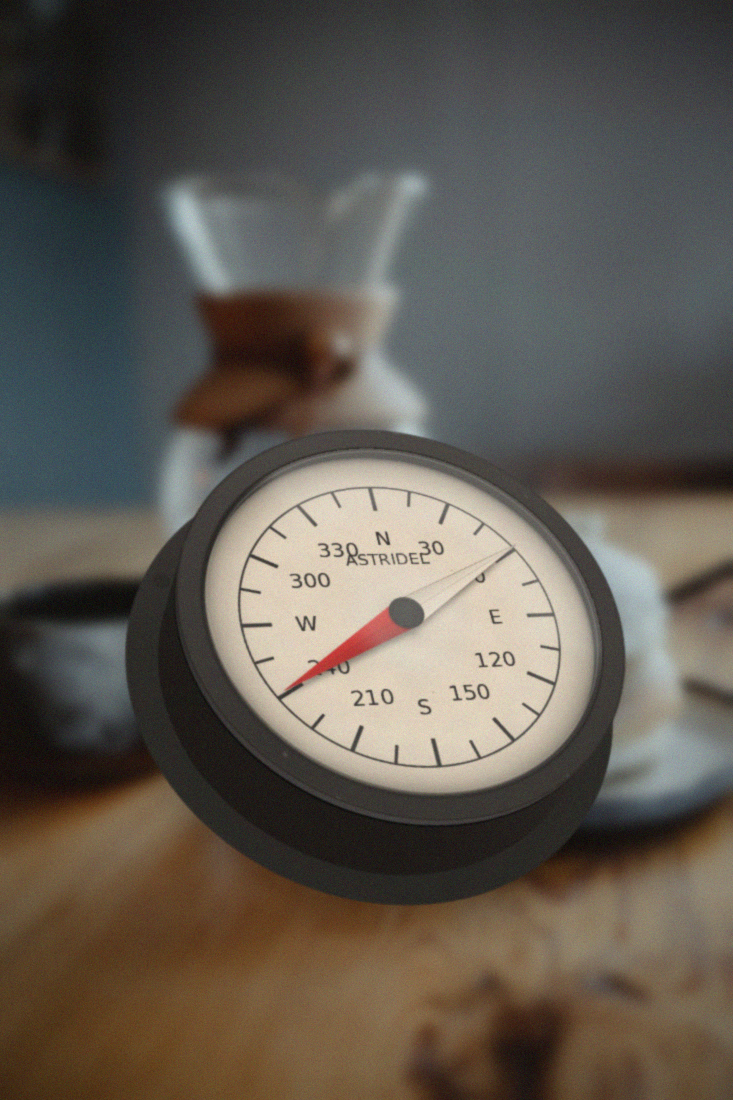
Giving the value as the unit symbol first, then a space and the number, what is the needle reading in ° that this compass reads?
° 240
